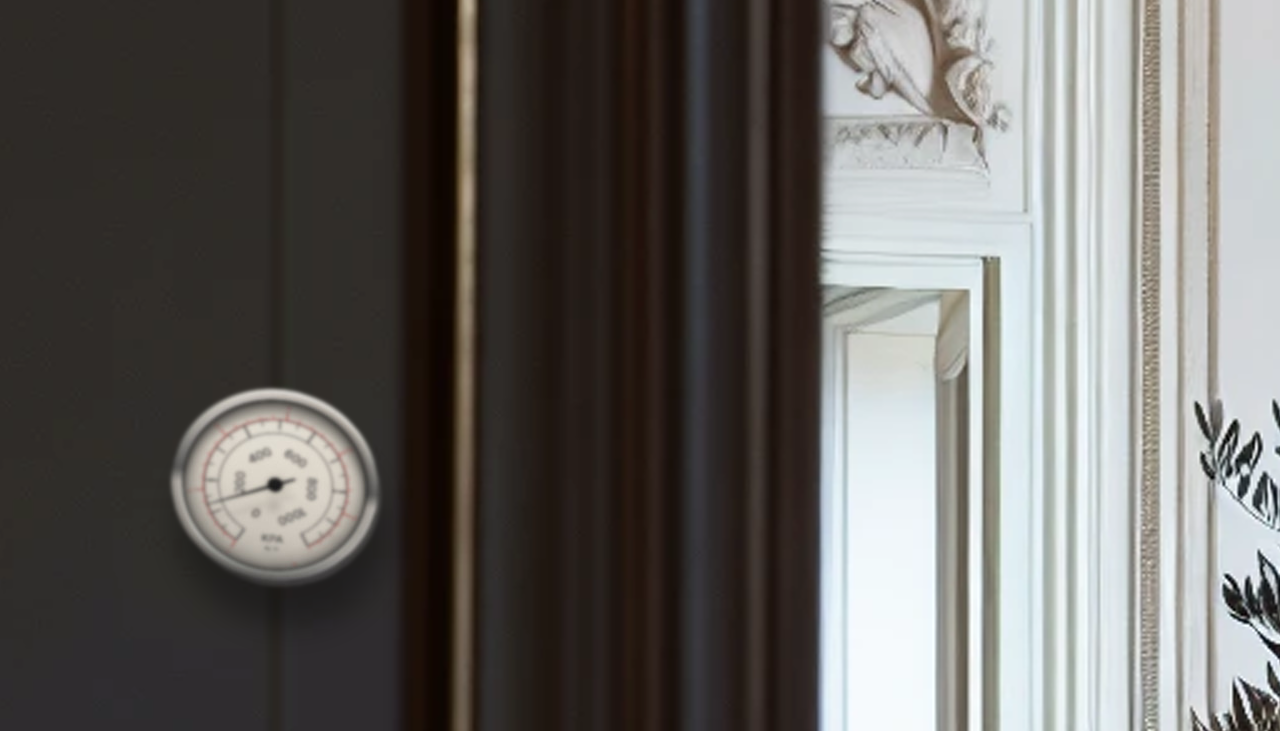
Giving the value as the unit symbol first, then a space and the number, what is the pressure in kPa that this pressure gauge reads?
kPa 125
